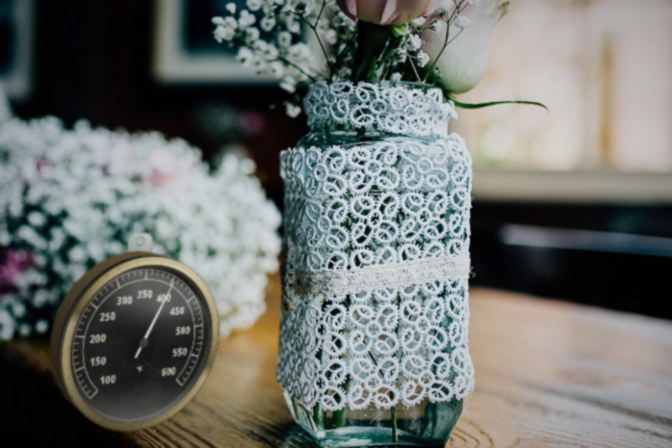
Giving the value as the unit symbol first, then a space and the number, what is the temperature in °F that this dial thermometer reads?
°F 400
